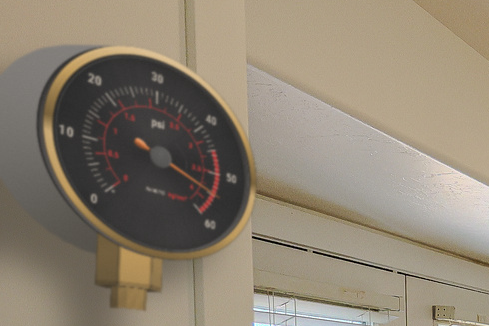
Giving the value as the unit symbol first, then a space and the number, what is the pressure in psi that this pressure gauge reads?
psi 55
